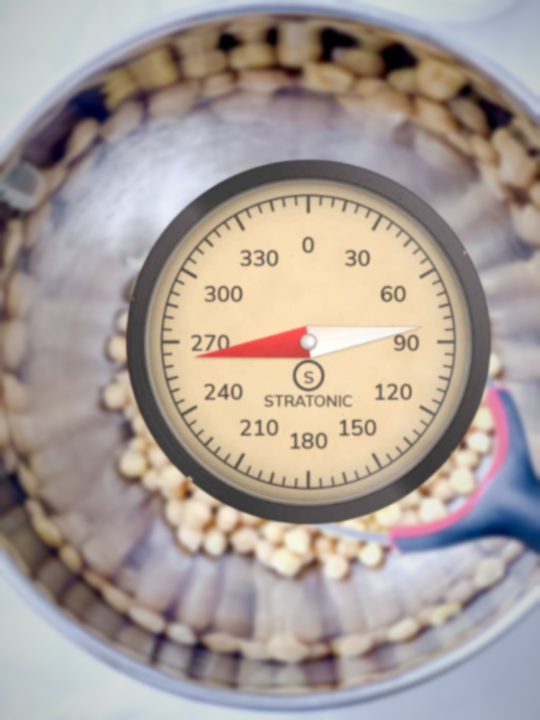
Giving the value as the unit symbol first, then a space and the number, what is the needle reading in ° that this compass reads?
° 262.5
